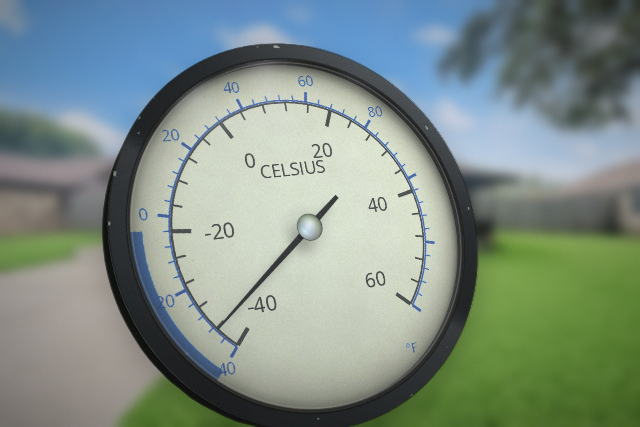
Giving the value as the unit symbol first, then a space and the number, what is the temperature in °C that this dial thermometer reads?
°C -36
